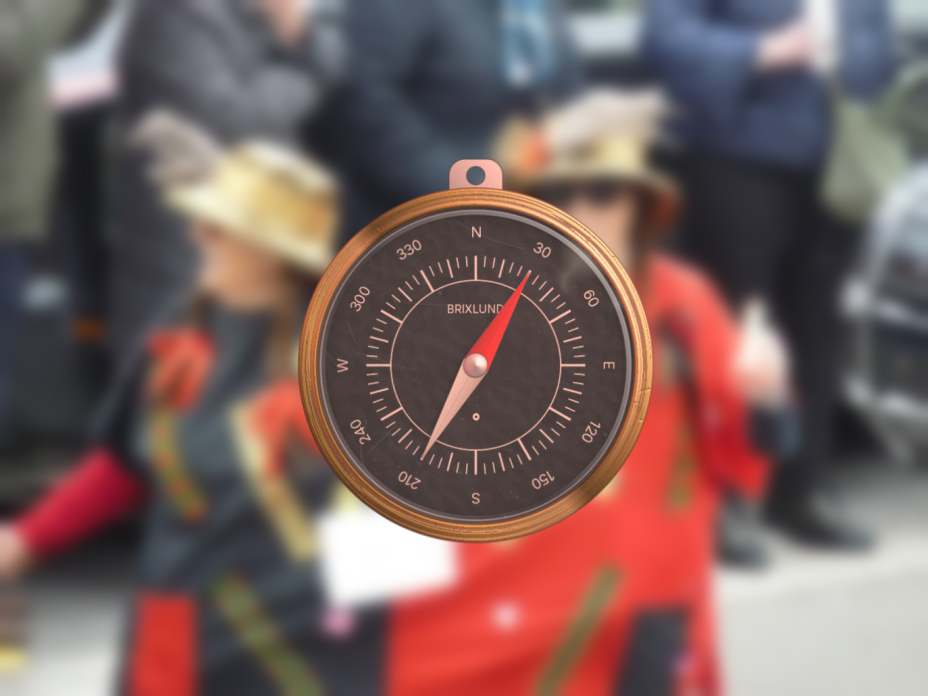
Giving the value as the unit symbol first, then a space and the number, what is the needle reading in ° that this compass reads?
° 30
